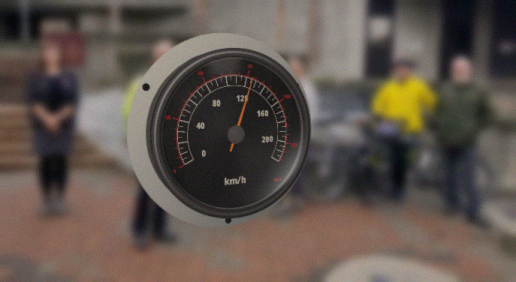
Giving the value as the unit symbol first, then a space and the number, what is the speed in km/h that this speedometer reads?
km/h 125
